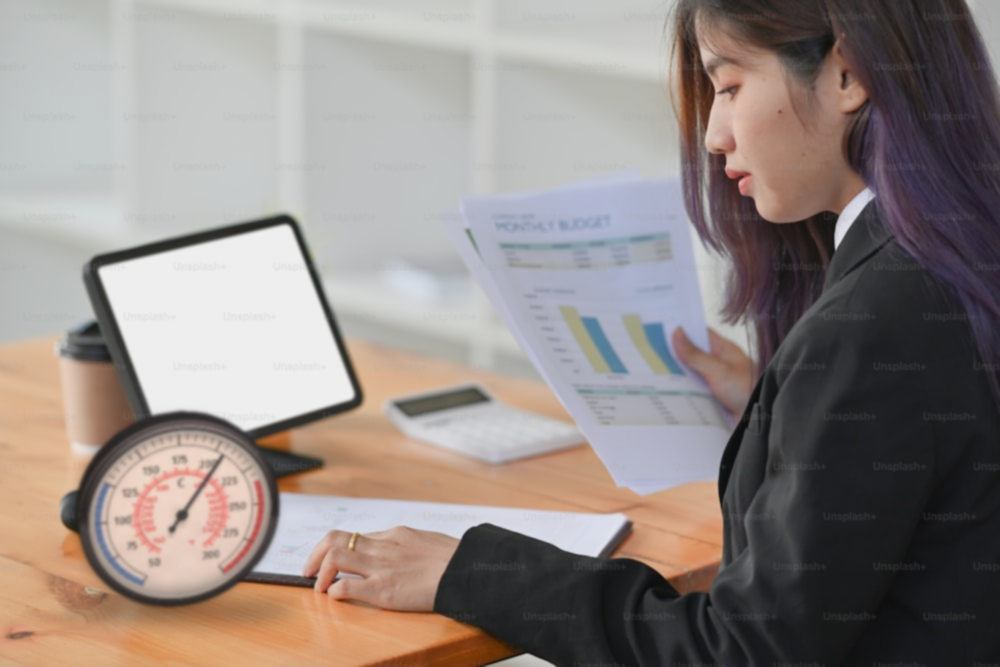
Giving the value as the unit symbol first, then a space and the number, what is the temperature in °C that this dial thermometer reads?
°C 205
